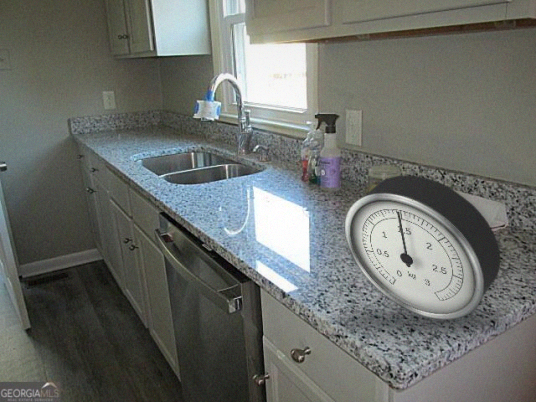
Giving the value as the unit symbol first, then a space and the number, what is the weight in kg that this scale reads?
kg 1.5
